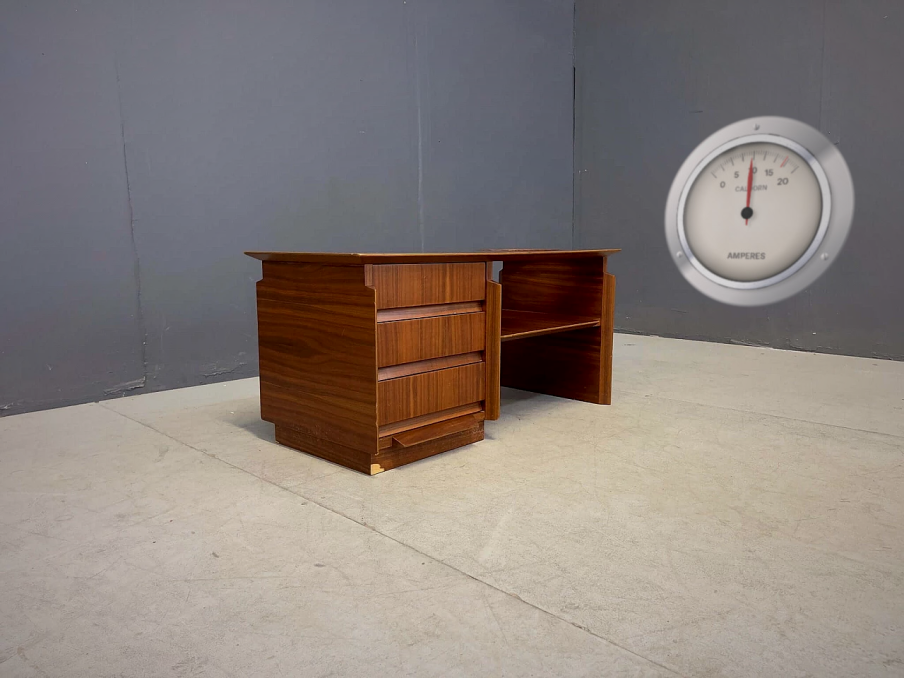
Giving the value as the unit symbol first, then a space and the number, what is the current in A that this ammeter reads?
A 10
